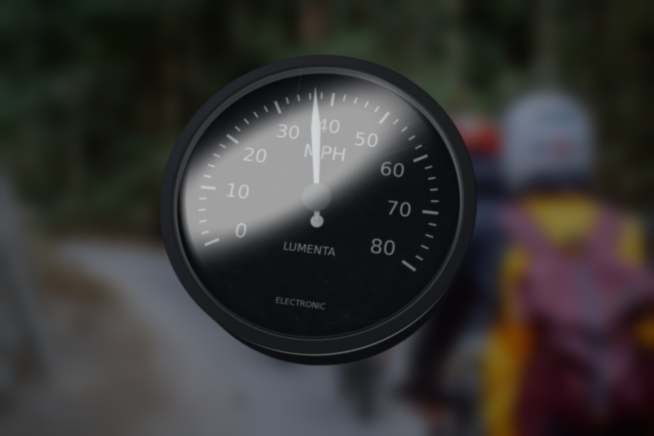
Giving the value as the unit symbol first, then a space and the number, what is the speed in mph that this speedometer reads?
mph 37
